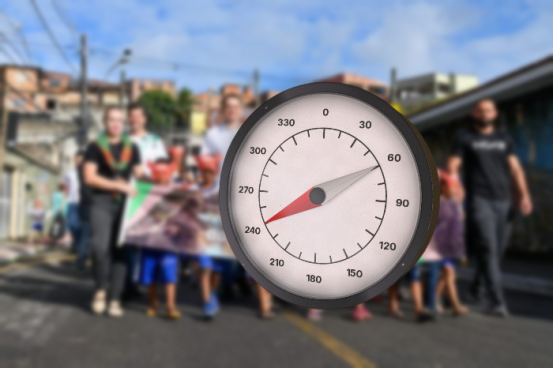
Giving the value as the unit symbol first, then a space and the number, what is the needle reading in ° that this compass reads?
° 240
